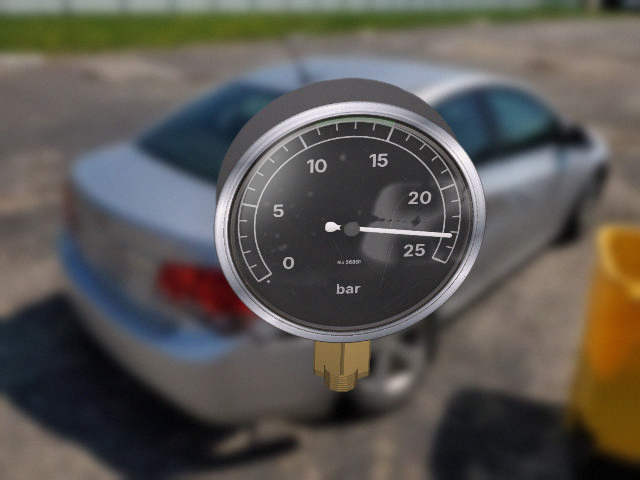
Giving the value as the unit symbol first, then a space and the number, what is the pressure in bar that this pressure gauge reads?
bar 23
